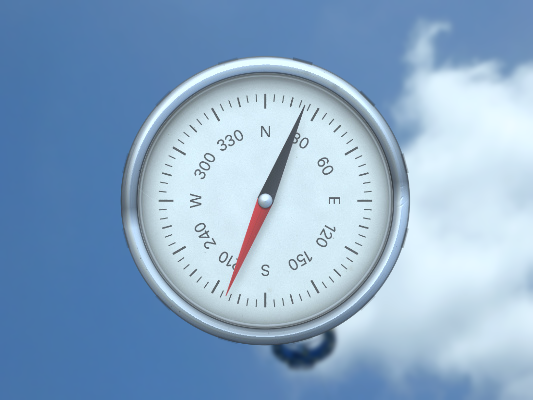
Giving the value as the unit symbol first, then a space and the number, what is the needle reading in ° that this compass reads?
° 202.5
